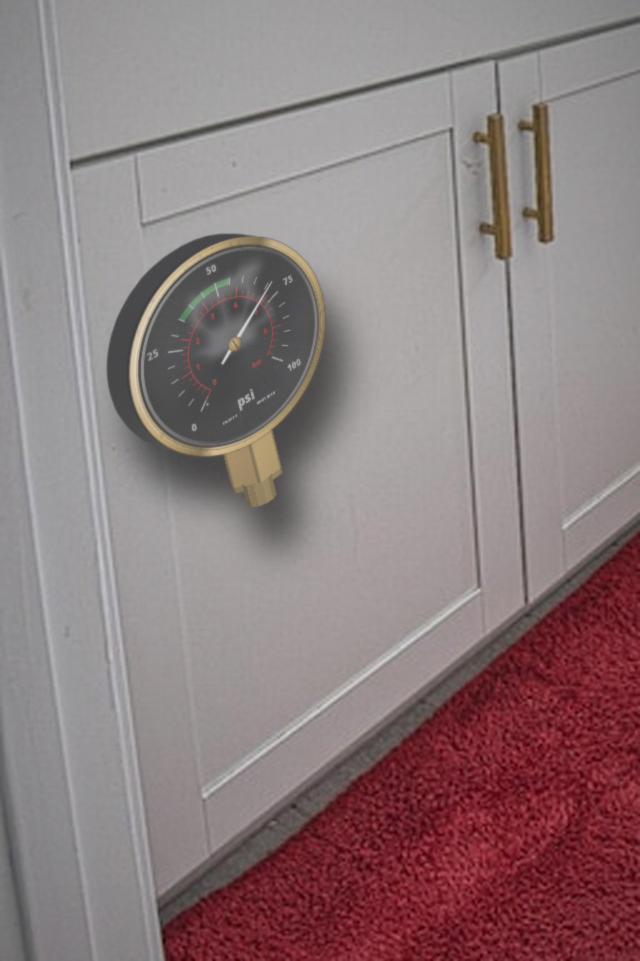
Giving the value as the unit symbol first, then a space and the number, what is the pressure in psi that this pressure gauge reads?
psi 70
